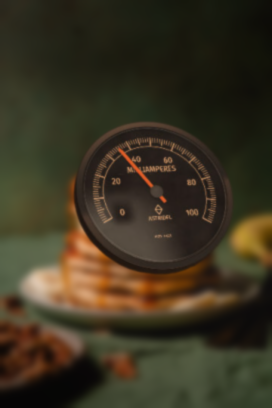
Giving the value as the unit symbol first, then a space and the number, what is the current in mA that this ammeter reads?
mA 35
